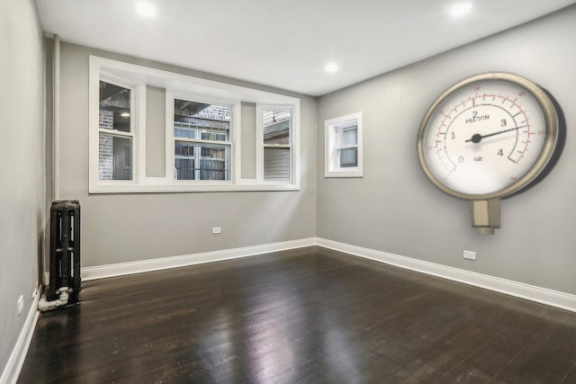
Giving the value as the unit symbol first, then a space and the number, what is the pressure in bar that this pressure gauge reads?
bar 3.3
